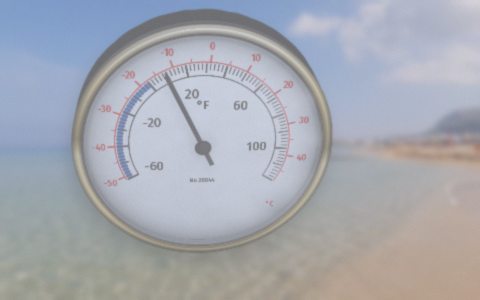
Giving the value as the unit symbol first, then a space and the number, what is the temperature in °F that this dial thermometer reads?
°F 10
